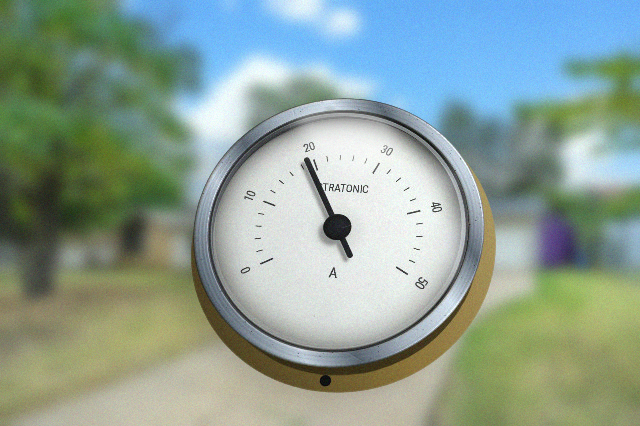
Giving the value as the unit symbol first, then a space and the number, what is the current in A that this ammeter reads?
A 19
